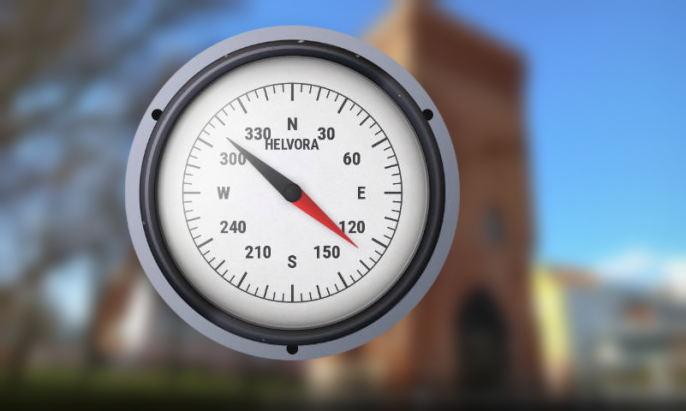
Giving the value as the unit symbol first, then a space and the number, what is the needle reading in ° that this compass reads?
° 130
